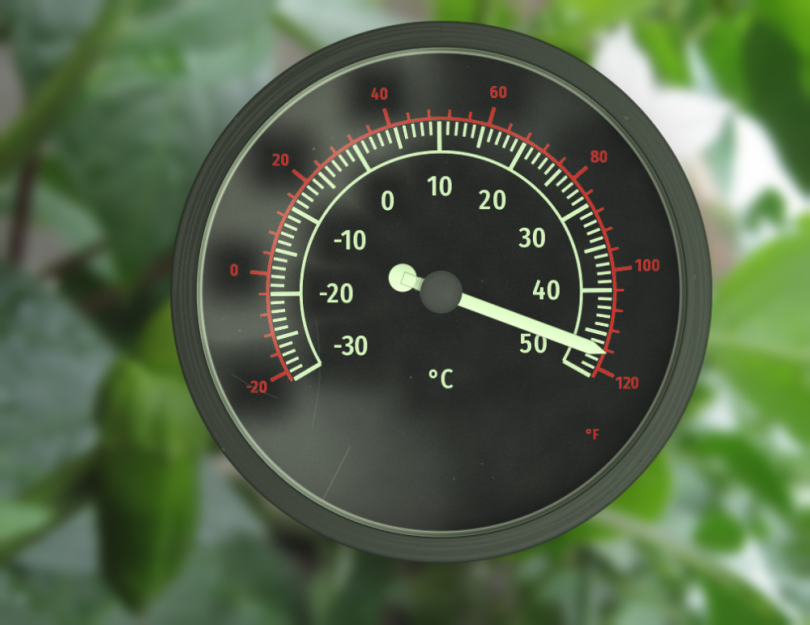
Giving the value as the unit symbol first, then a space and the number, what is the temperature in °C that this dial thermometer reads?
°C 47
